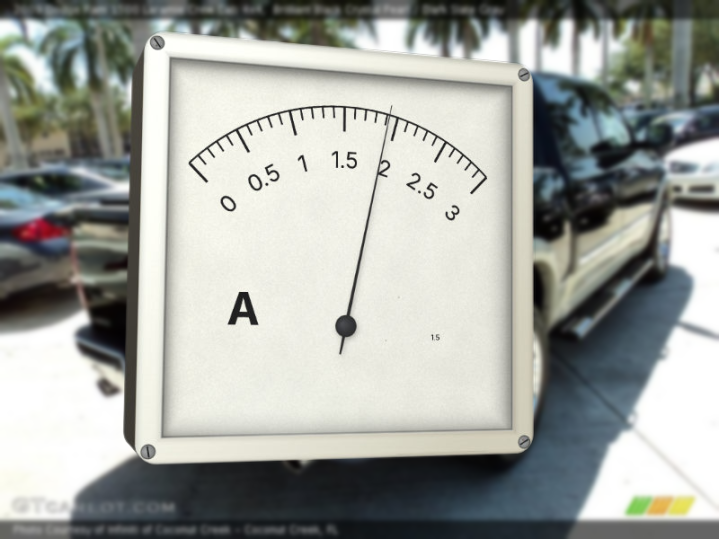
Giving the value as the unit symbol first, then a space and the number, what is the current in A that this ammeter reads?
A 1.9
